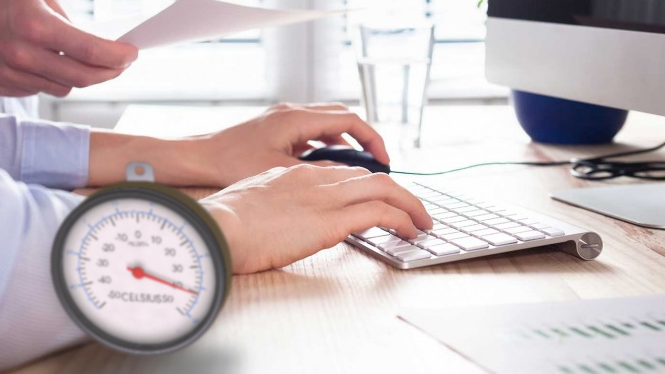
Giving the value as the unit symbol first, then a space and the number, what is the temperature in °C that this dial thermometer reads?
°C 40
